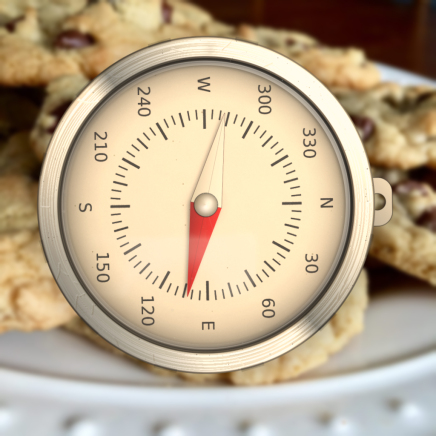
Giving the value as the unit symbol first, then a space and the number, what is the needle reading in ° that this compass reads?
° 102.5
